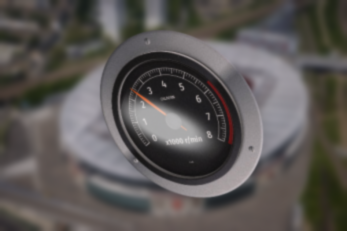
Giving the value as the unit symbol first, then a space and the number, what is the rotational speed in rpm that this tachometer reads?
rpm 2500
